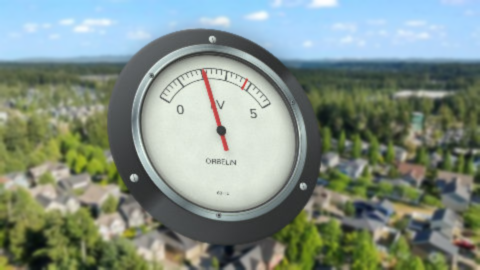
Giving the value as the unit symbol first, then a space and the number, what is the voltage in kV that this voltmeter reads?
kV 2
